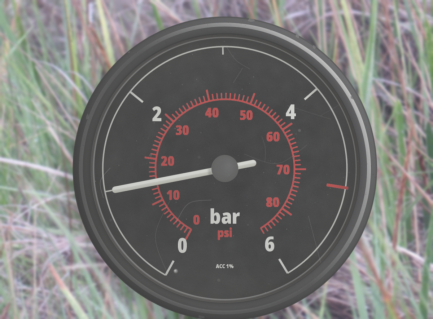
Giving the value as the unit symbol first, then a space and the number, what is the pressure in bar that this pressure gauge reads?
bar 1
